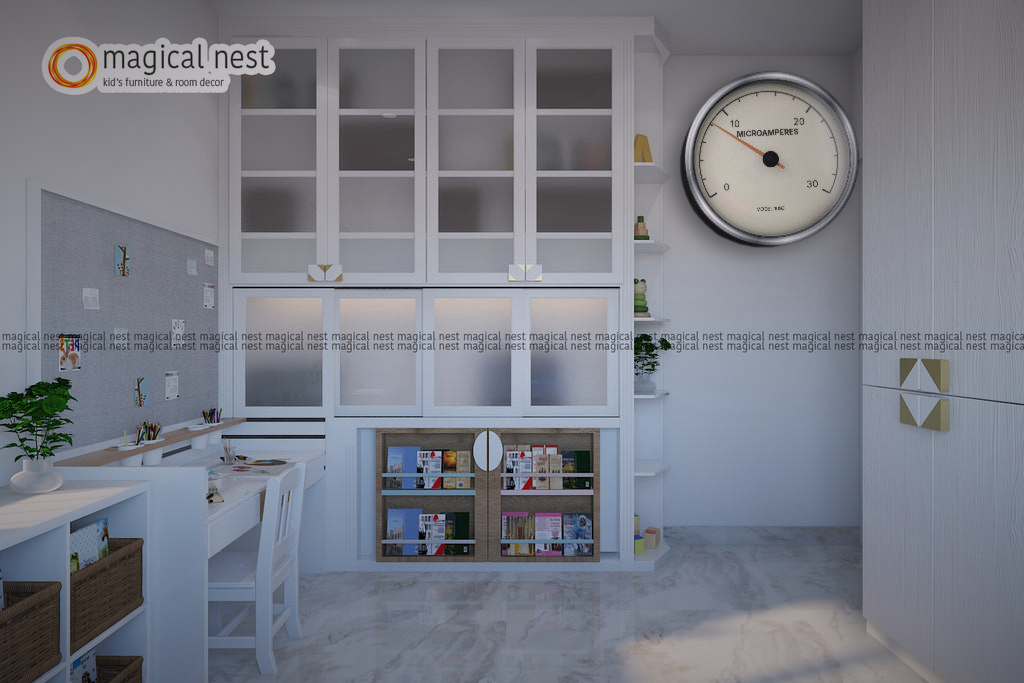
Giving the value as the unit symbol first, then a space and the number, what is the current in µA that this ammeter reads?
µA 8
